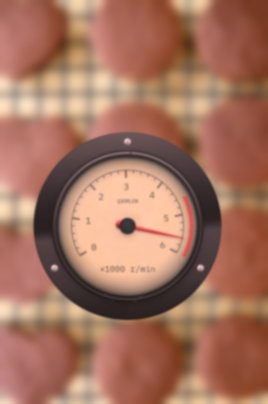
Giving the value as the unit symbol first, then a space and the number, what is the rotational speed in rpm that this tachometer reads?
rpm 5600
